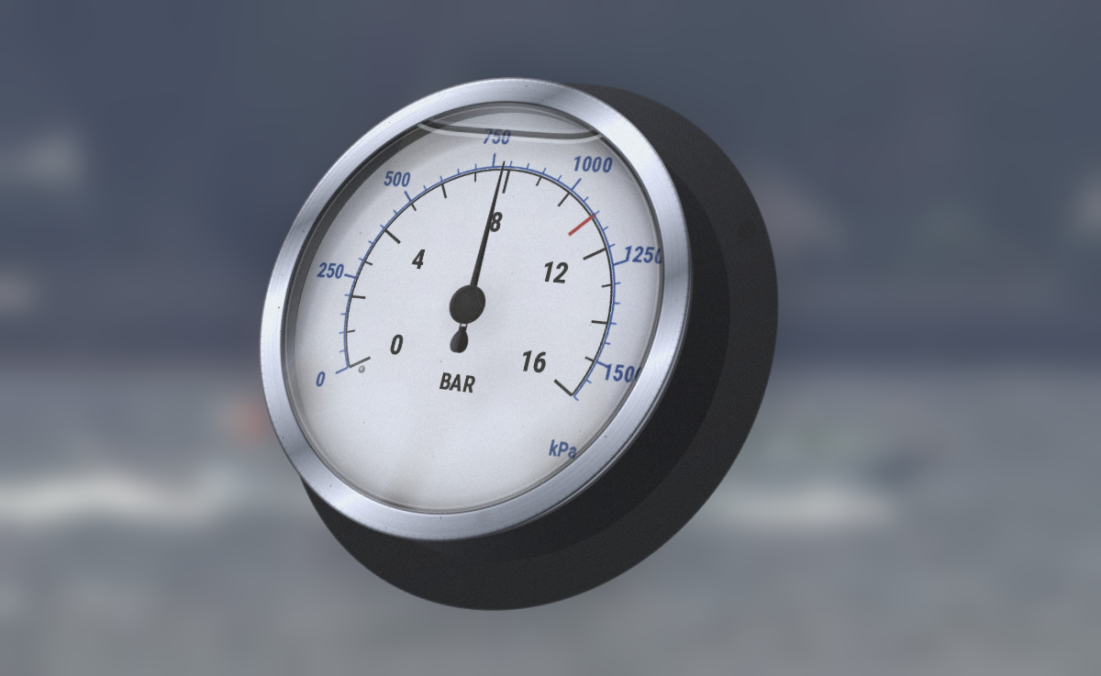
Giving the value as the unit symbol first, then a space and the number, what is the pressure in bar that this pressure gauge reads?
bar 8
